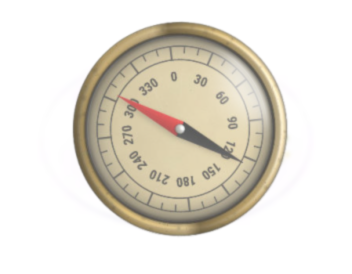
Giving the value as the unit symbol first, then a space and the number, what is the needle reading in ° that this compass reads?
° 305
